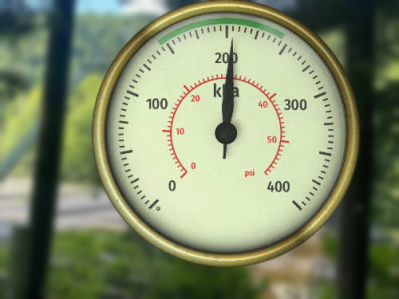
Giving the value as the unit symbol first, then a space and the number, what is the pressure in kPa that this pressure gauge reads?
kPa 205
